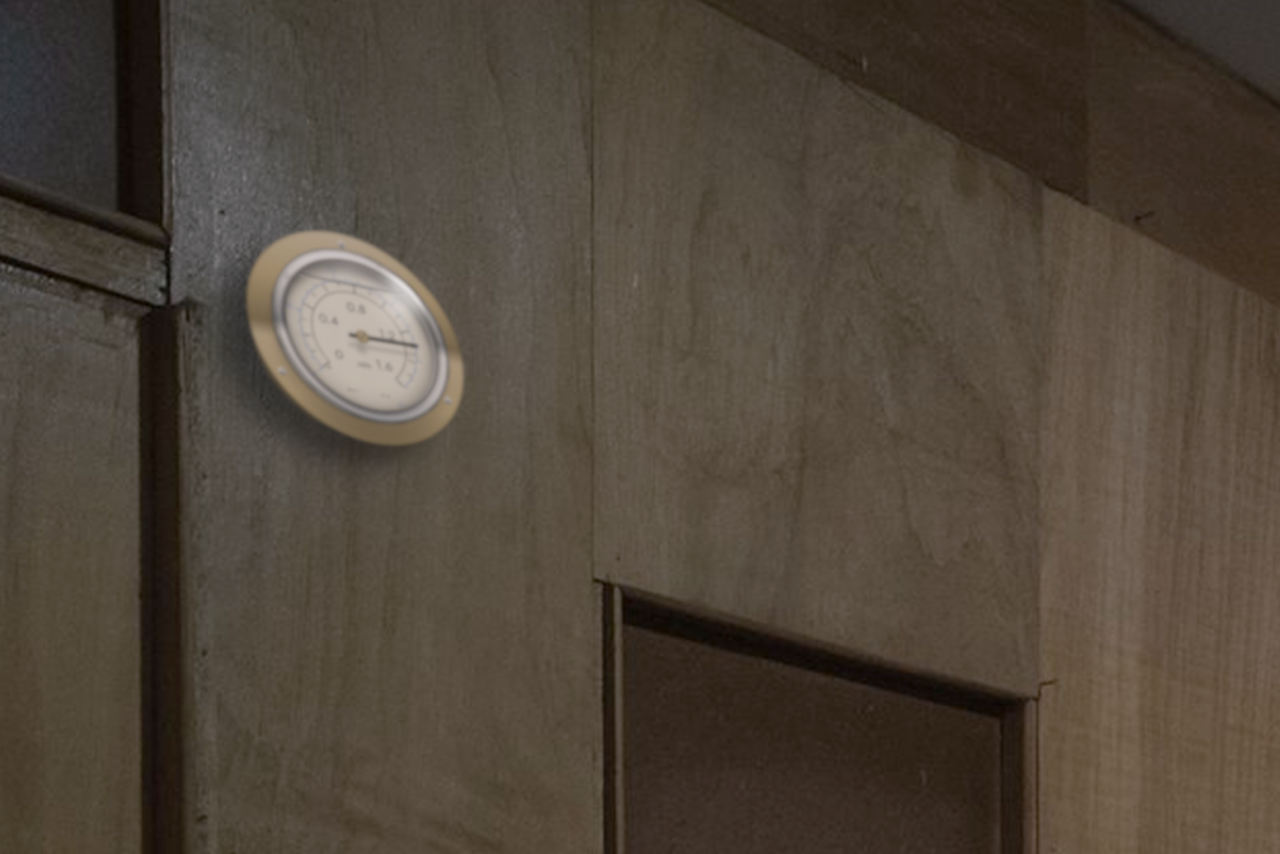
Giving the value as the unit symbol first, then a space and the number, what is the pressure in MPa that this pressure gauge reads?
MPa 1.3
